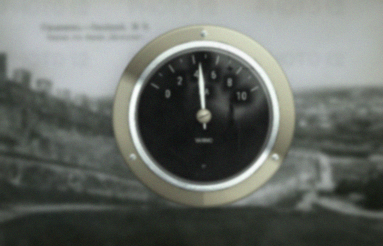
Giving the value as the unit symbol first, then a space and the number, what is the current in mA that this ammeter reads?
mA 4.5
